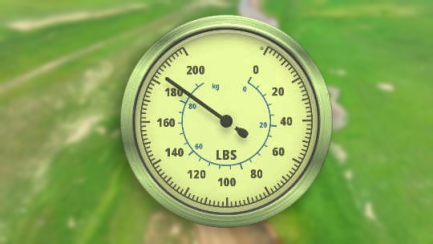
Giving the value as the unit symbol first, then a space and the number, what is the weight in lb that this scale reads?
lb 184
